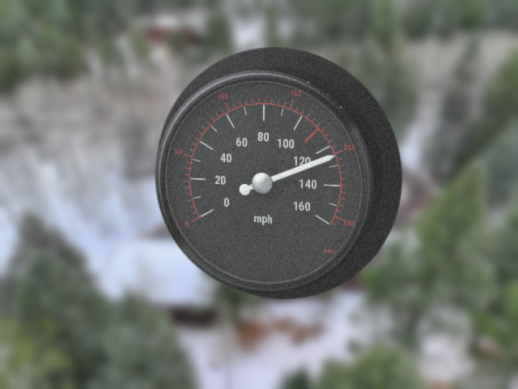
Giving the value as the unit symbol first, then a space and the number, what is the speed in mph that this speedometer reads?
mph 125
